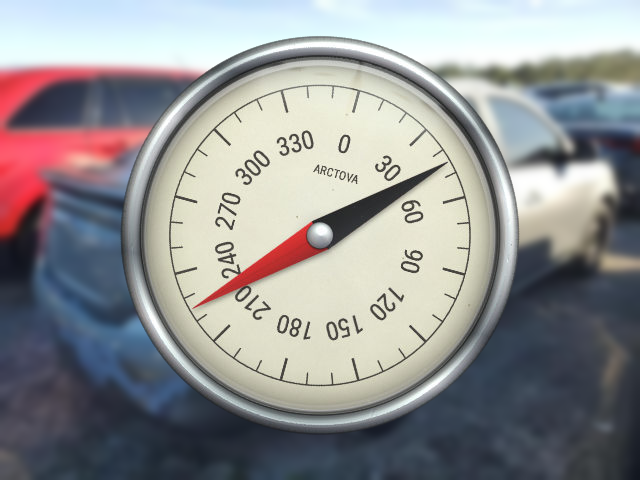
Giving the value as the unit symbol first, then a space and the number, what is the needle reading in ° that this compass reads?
° 225
